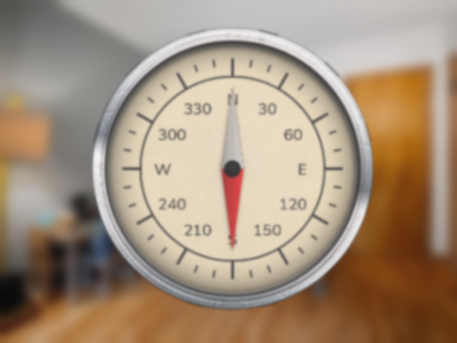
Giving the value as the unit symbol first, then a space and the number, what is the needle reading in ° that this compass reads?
° 180
